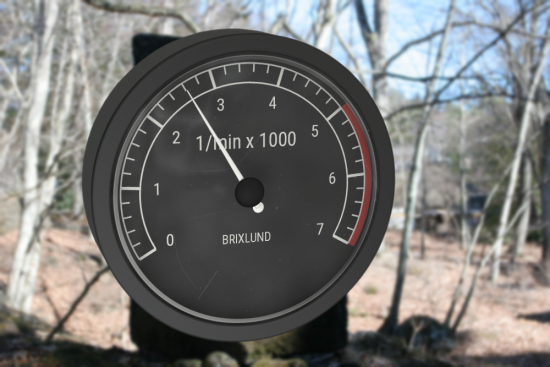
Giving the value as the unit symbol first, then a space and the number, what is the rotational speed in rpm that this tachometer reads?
rpm 2600
